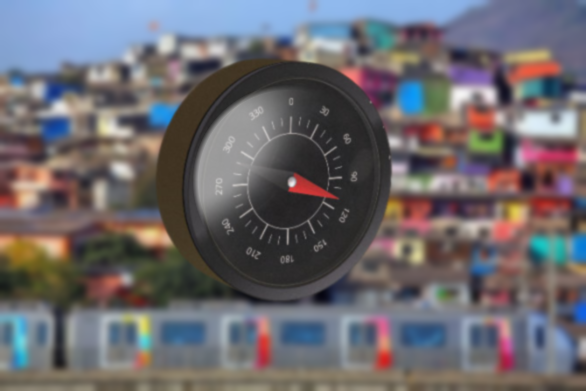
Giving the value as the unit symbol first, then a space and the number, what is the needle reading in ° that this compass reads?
° 110
